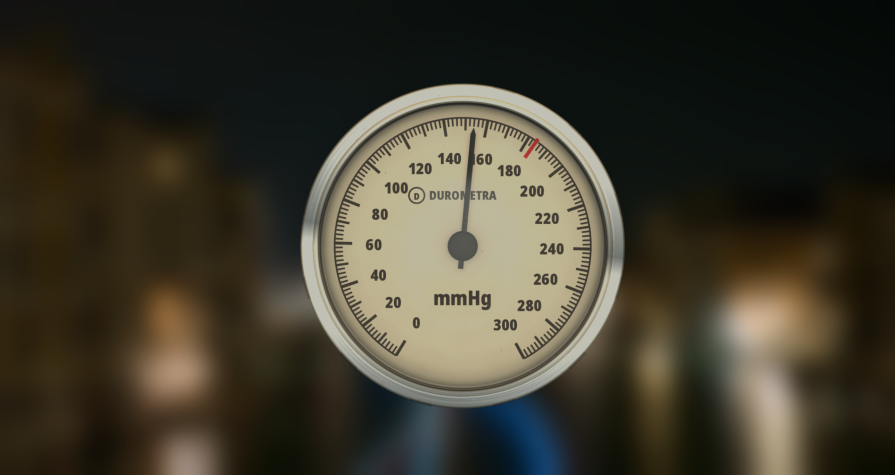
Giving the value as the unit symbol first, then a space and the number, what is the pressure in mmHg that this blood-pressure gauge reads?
mmHg 154
